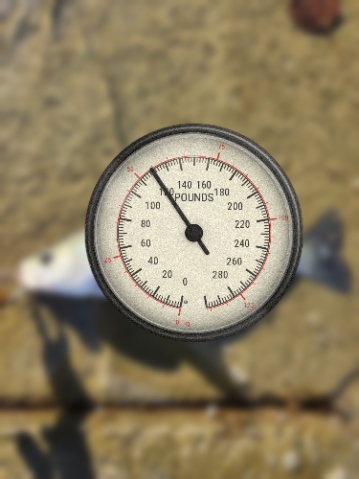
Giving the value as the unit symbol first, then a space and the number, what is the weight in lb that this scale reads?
lb 120
